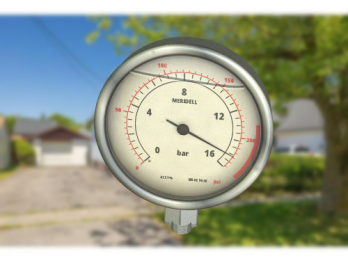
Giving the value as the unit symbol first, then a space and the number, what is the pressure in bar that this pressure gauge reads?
bar 15
